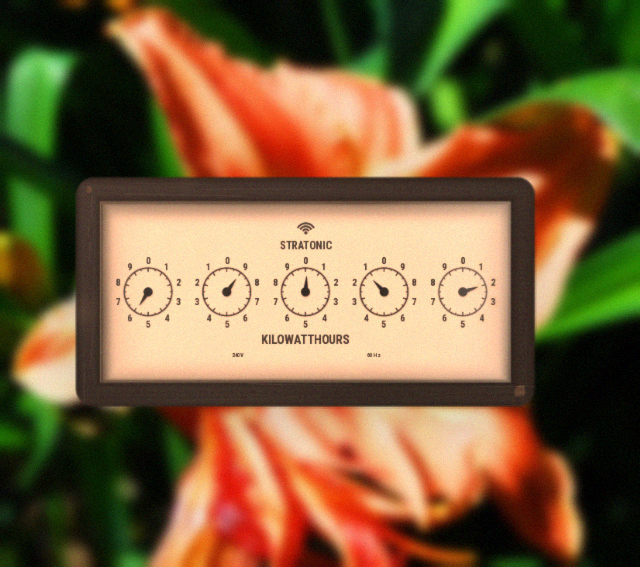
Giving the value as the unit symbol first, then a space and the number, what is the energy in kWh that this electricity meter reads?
kWh 59012
